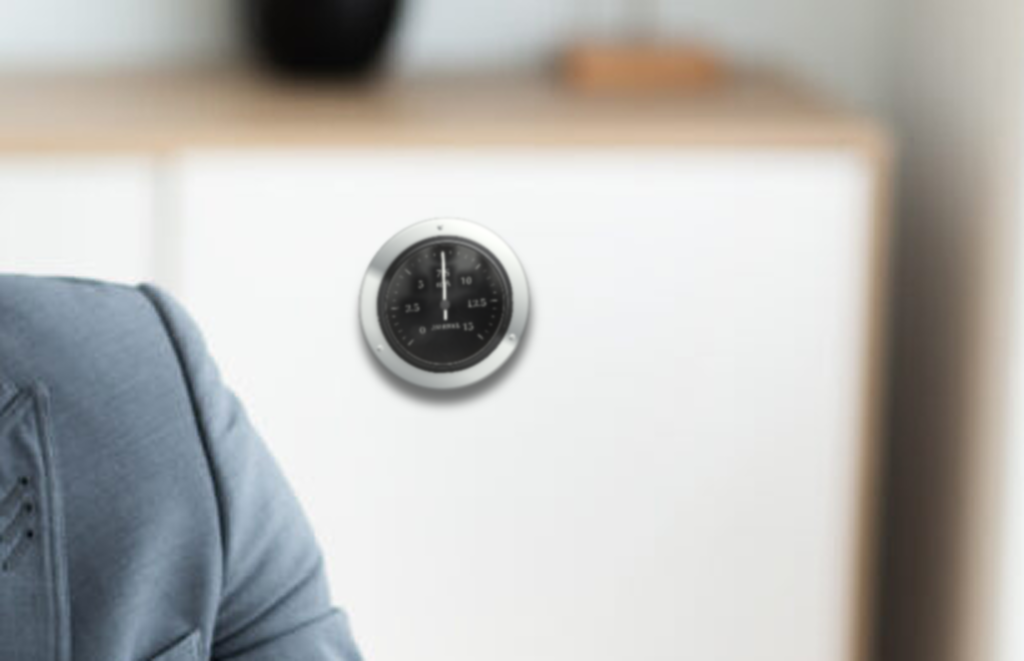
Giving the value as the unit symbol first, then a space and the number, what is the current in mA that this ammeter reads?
mA 7.5
